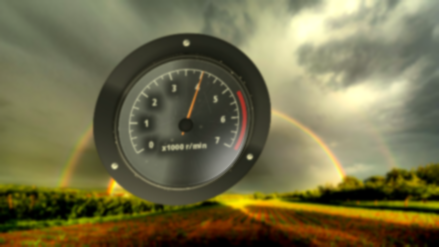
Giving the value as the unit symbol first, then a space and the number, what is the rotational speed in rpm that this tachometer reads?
rpm 4000
